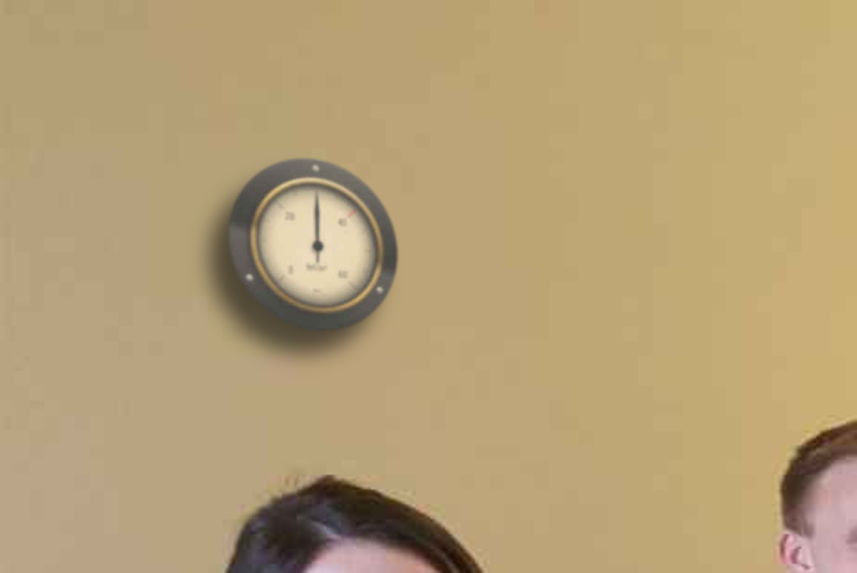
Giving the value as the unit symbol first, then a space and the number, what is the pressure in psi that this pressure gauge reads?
psi 30
